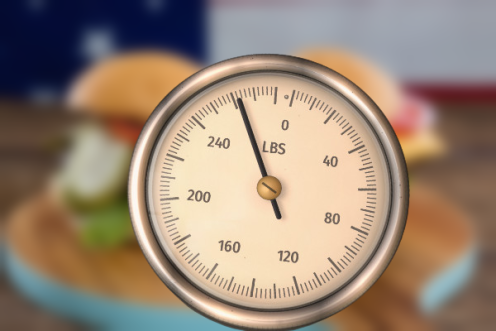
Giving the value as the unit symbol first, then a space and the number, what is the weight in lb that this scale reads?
lb 262
